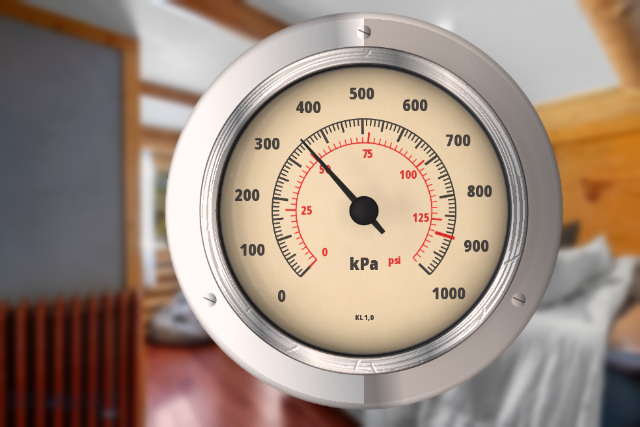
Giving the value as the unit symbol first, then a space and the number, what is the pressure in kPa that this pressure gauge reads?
kPa 350
